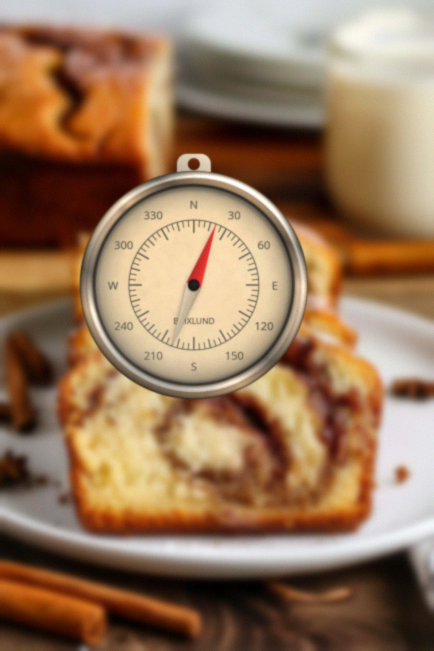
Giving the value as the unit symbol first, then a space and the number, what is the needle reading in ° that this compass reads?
° 20
